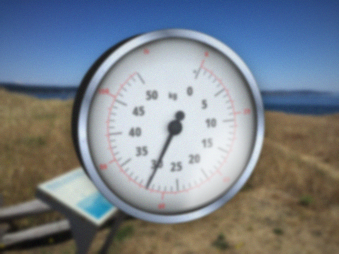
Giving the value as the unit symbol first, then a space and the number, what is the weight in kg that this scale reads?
kg 30
